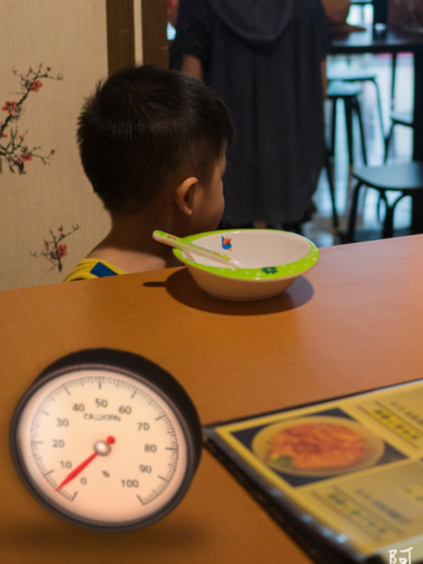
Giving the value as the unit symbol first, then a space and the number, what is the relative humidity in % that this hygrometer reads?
% 5
